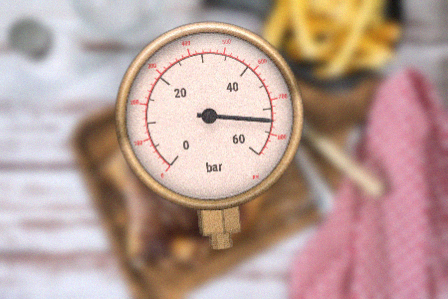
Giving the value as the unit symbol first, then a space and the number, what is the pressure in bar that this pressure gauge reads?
bar 52.5
